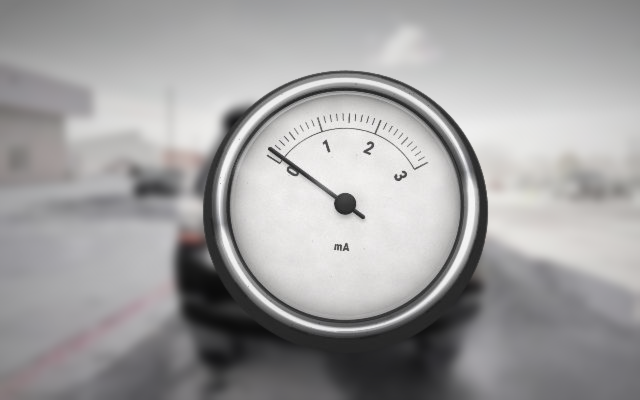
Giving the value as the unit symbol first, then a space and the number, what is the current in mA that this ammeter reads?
mA 0.1
